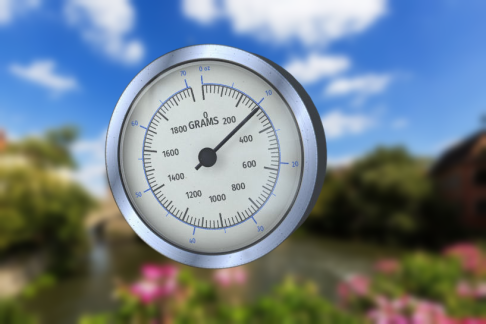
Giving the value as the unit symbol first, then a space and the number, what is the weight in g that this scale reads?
g 300
